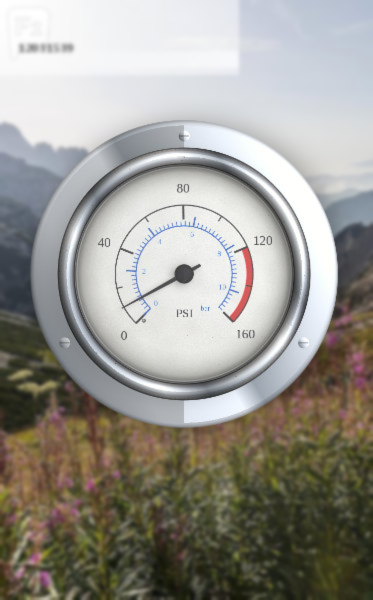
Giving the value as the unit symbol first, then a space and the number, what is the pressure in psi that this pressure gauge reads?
psi 10
